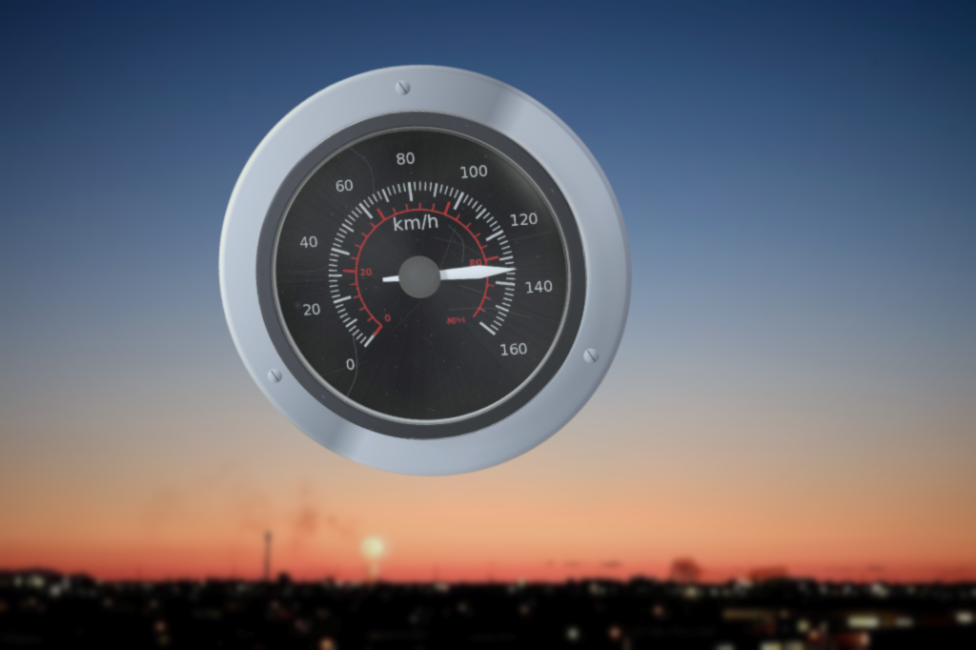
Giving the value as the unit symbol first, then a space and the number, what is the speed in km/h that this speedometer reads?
km/h 134
